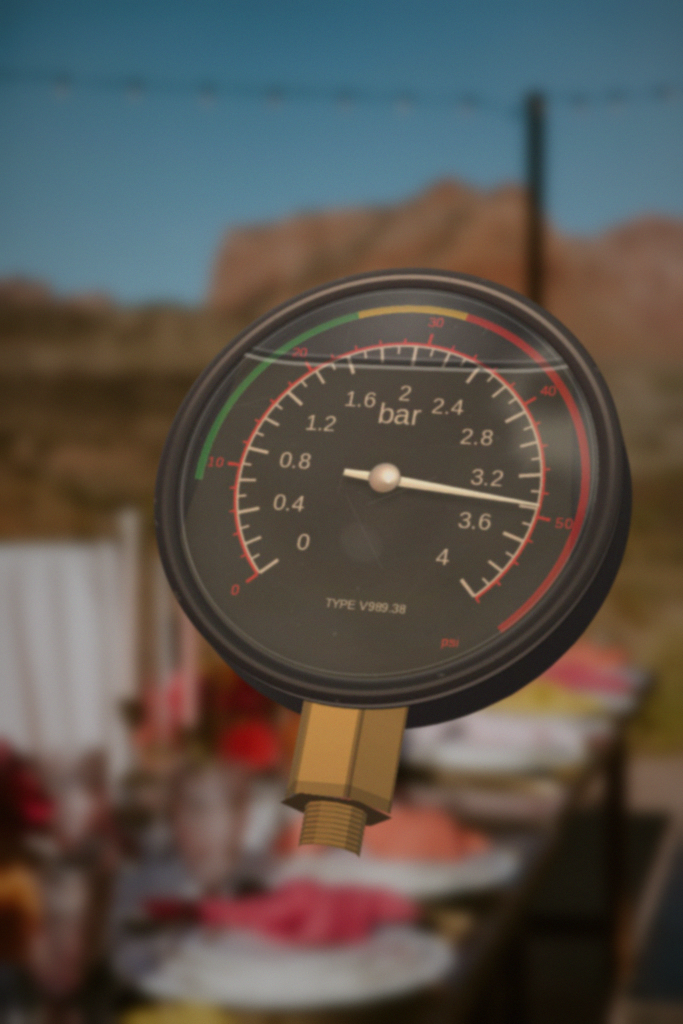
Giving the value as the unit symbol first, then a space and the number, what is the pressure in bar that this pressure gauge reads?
bar 3.4
